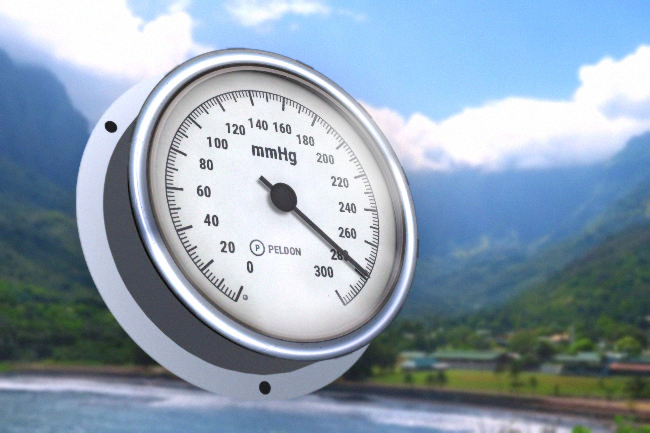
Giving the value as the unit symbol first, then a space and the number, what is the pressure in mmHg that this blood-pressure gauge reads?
mmHg 280
